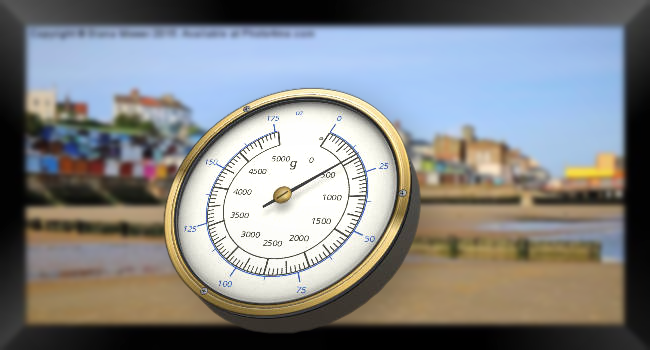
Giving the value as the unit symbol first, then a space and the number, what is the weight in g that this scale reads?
g 500
